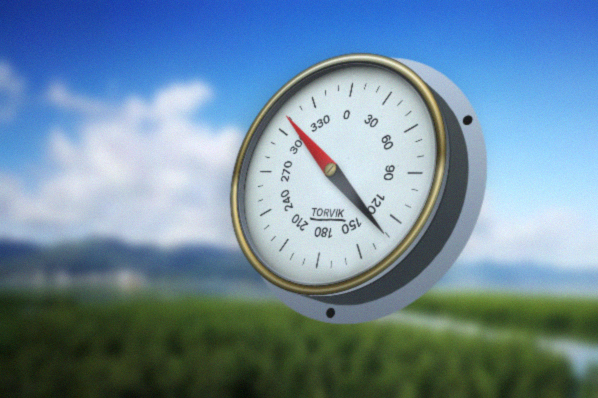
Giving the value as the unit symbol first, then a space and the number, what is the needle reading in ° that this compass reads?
° 310
